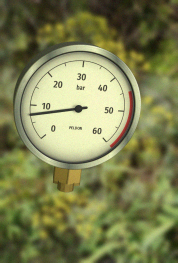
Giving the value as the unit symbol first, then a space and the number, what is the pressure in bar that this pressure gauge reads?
bar 7.5
